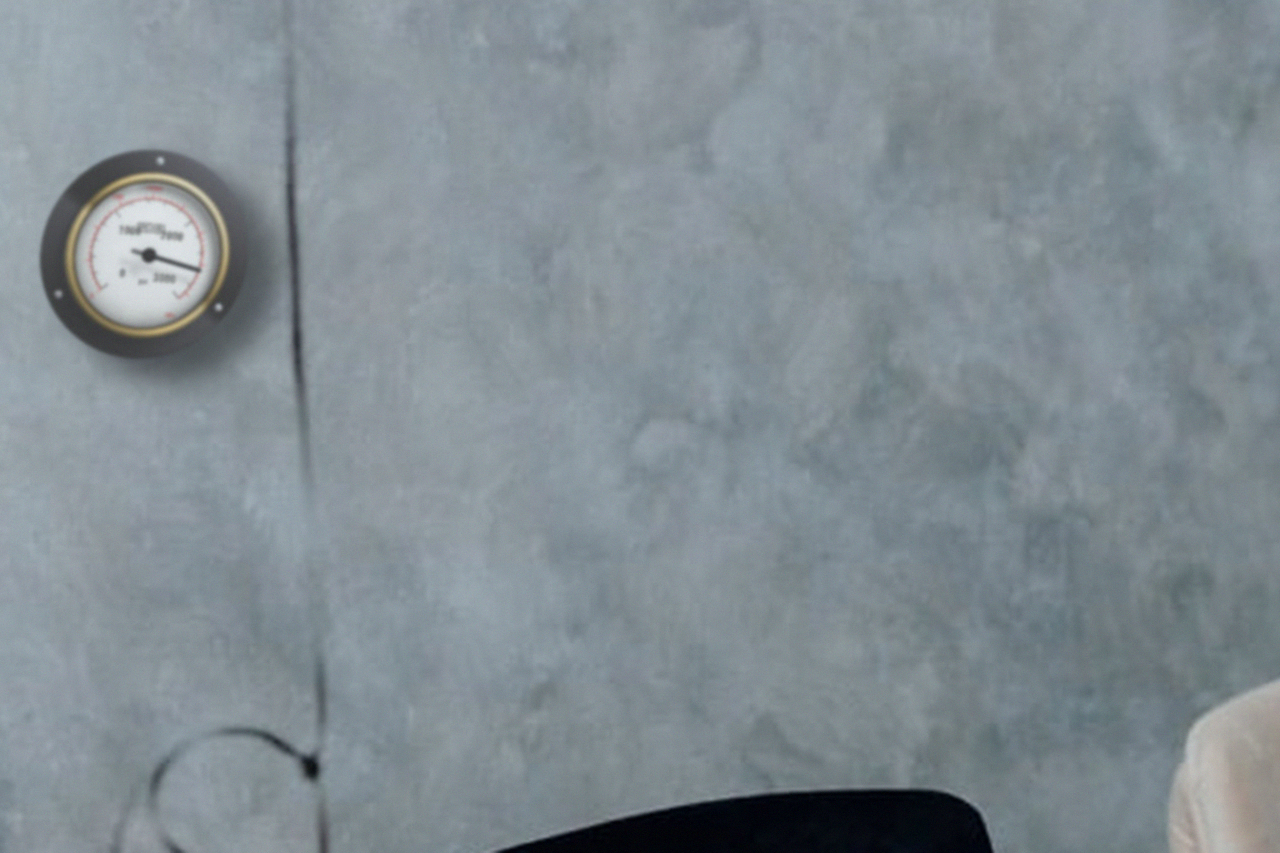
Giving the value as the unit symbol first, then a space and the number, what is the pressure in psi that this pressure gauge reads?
psi 2600
